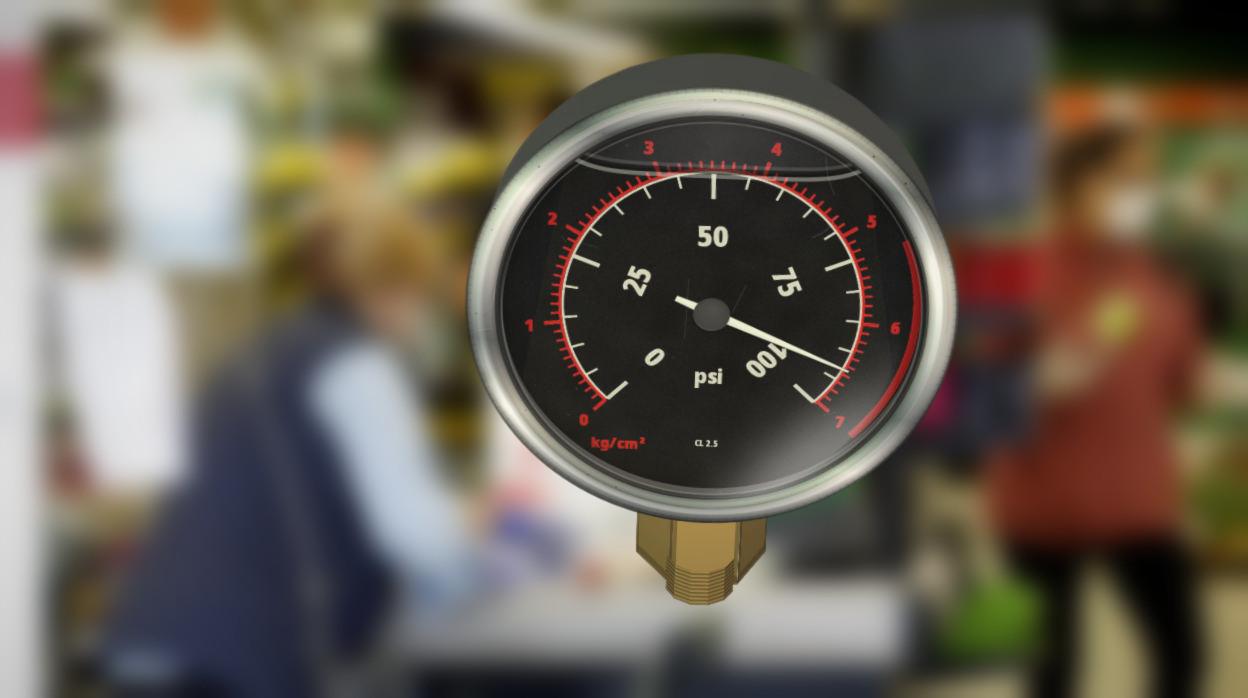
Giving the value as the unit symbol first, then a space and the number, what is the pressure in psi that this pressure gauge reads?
psi 92.5
